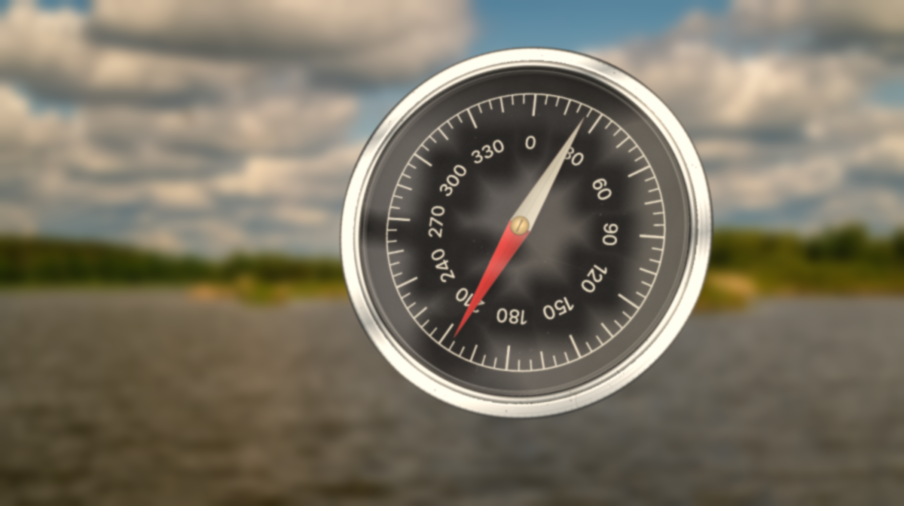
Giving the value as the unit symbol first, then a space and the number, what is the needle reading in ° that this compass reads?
° 205
